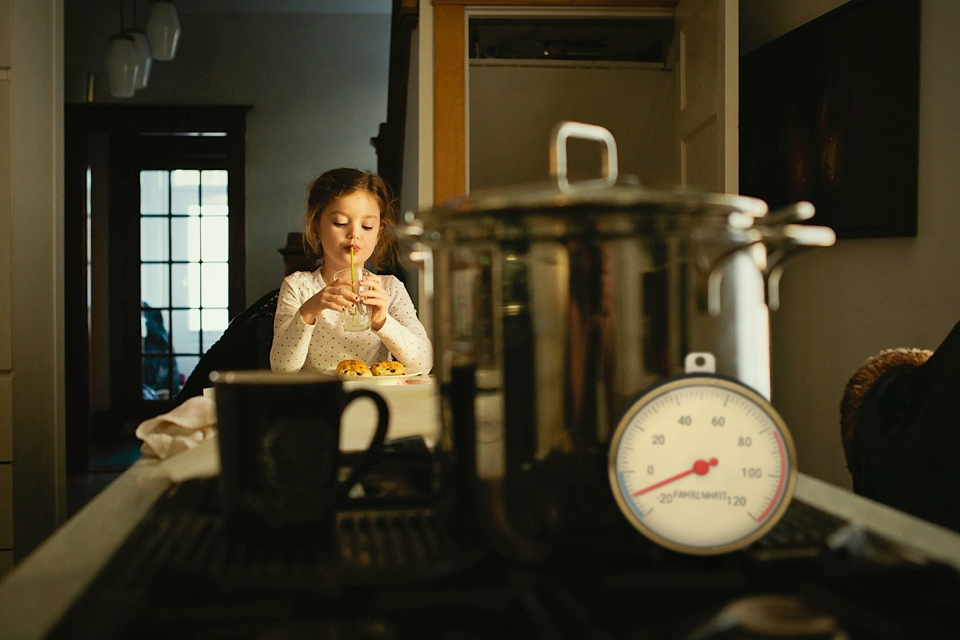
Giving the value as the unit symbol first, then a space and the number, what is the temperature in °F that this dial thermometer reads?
°F -10
